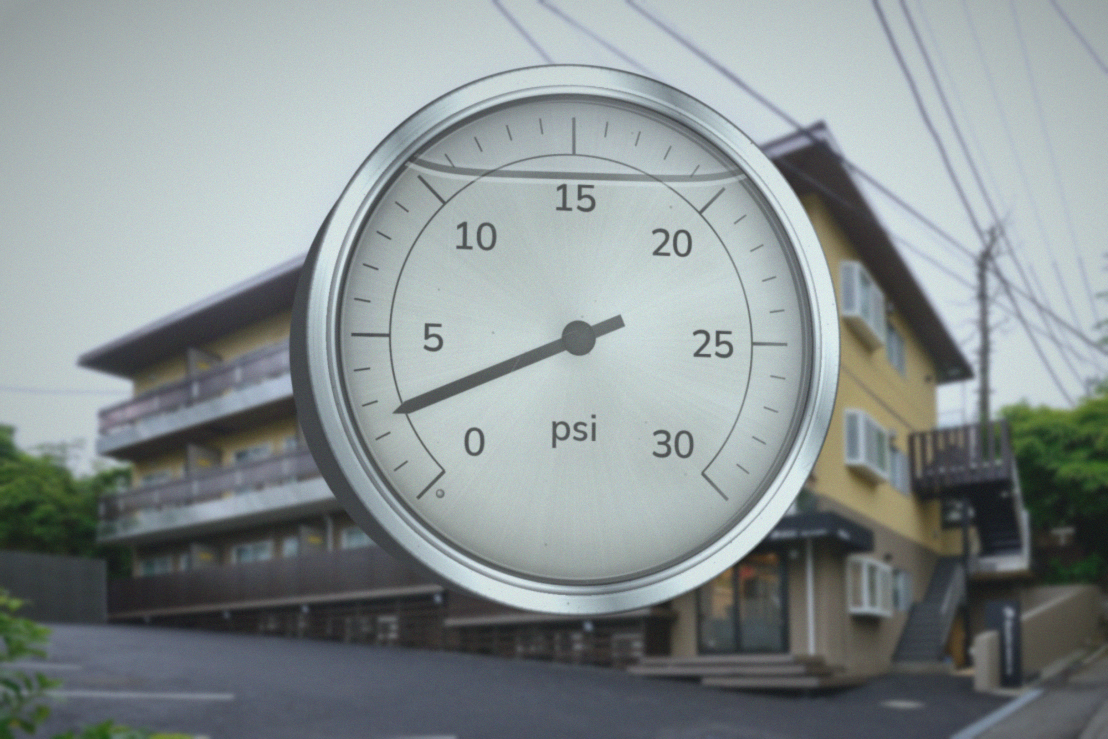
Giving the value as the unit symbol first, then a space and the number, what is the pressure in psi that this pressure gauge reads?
psi 2.5
